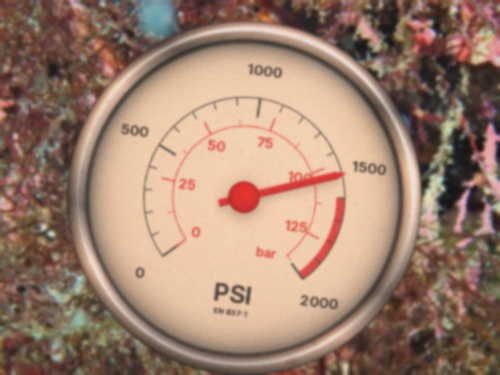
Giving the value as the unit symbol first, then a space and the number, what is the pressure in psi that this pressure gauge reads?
psi 1500
